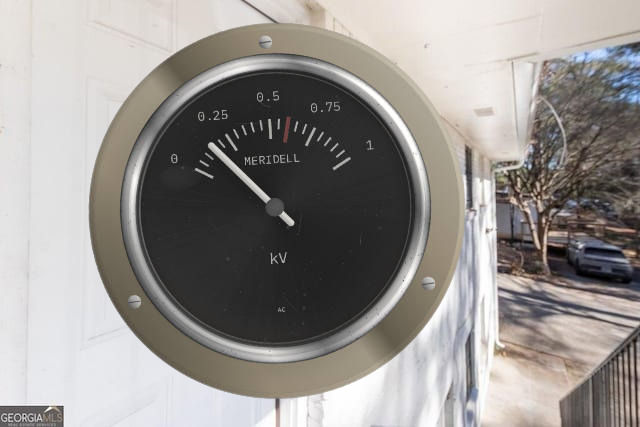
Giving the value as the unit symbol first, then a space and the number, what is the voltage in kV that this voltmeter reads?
kV 0.15
